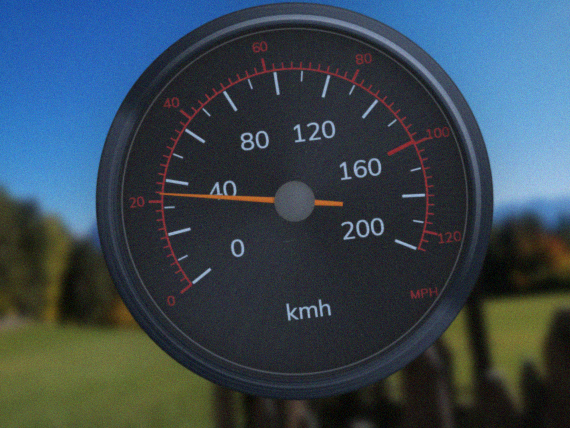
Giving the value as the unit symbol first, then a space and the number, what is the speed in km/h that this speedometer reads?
km/h 35
